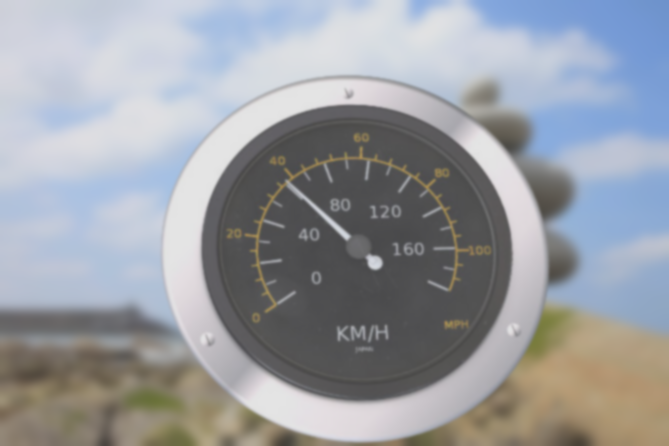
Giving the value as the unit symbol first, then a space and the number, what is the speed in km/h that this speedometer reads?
km/h 60
